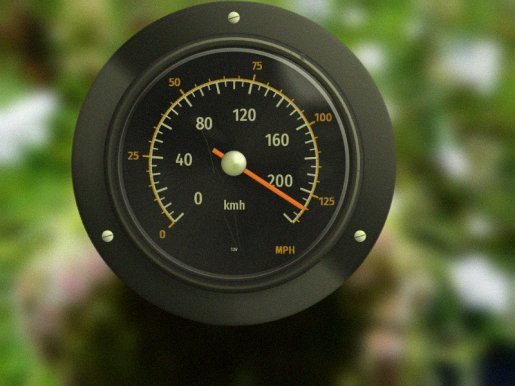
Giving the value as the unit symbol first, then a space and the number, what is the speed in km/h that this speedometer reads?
km/h 210
